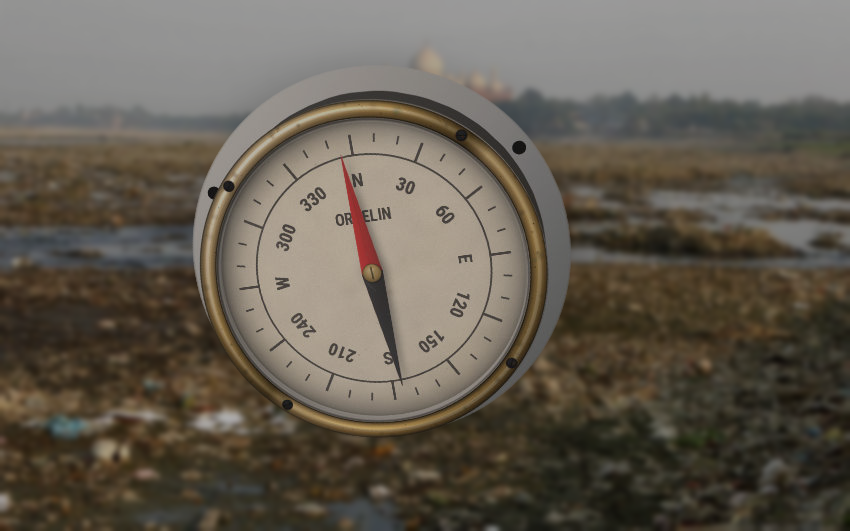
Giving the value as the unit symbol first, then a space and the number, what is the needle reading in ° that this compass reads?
° 355
